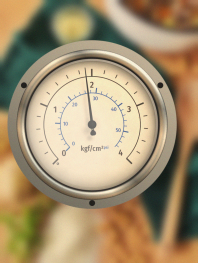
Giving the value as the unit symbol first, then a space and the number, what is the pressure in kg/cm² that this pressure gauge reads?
kg/cm² 1.9
